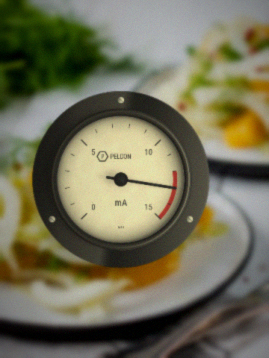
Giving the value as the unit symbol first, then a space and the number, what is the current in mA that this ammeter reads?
mA 13
